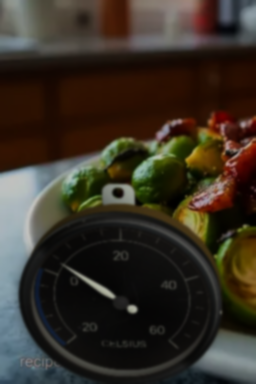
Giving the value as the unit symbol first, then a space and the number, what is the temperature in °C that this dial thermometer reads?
°C 4
